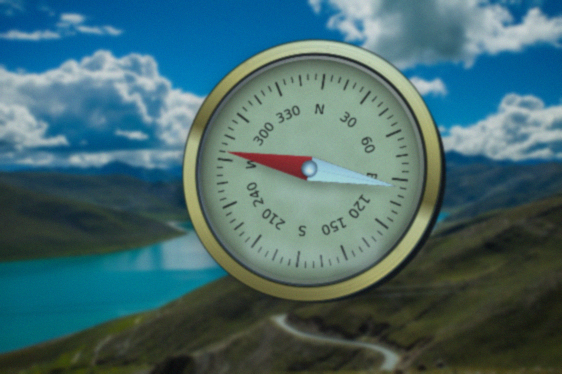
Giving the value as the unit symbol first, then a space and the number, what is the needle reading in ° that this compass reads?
° 275
